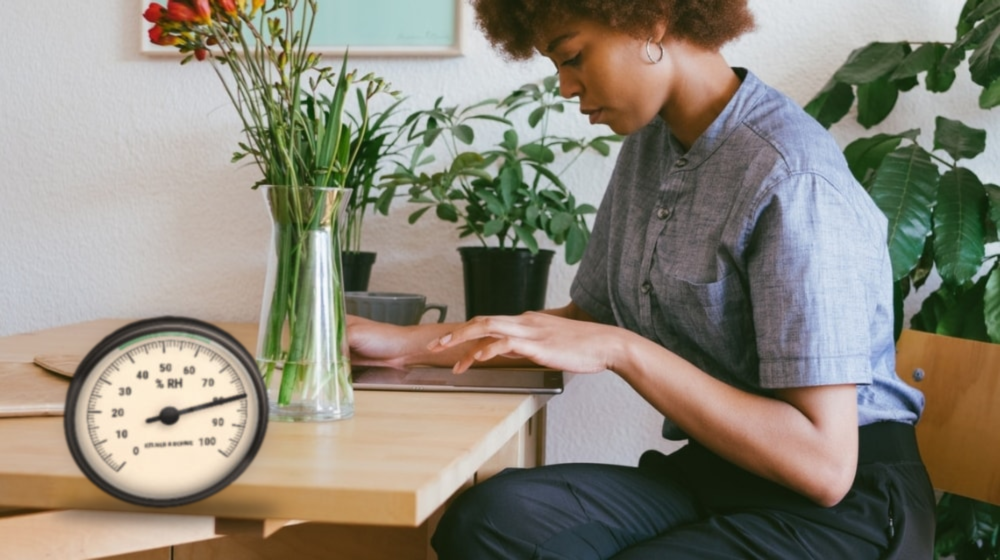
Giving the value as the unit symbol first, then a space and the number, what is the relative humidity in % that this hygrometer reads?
% 80
